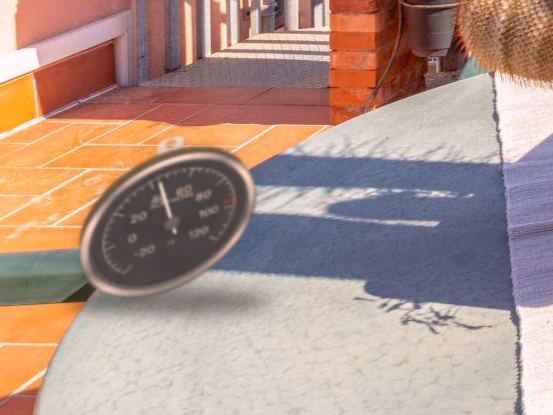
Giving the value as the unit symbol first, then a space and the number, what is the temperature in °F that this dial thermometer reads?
°F 44
